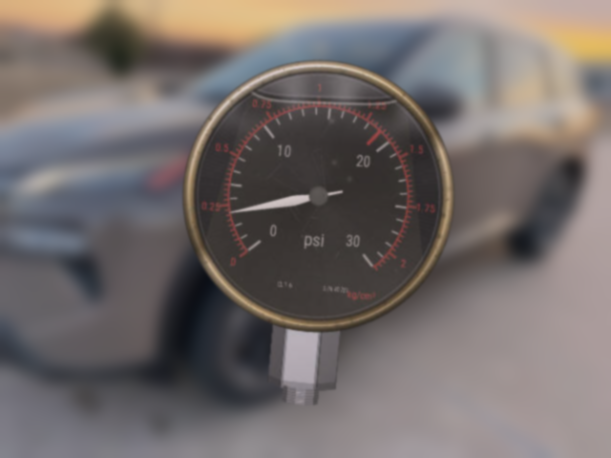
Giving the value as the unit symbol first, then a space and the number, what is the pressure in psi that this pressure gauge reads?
psi 3
